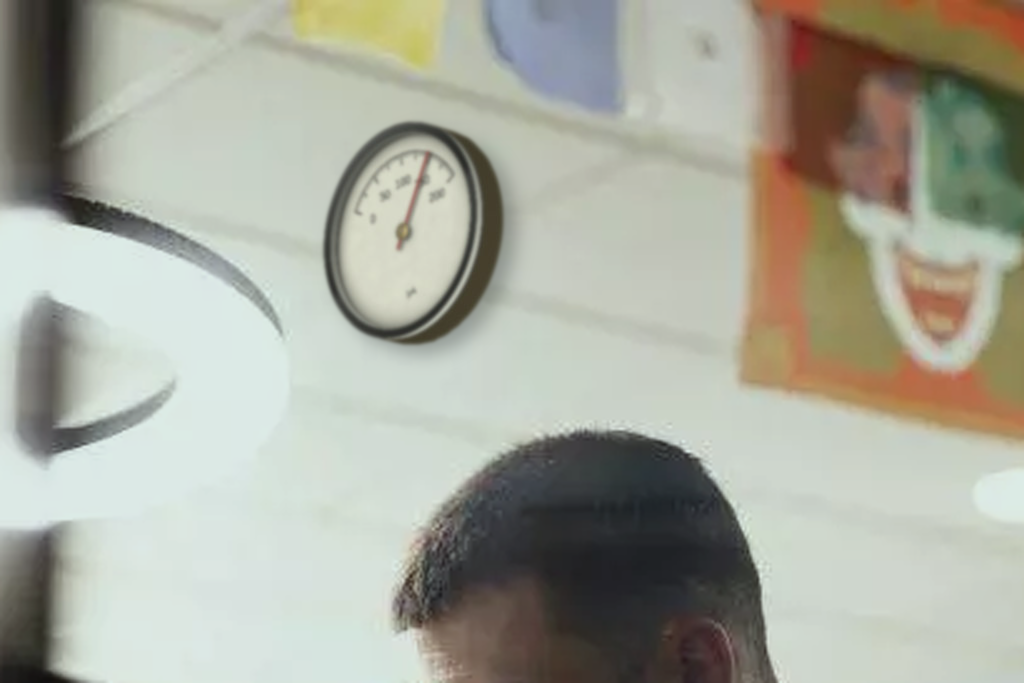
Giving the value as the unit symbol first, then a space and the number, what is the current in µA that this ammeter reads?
µA 150
